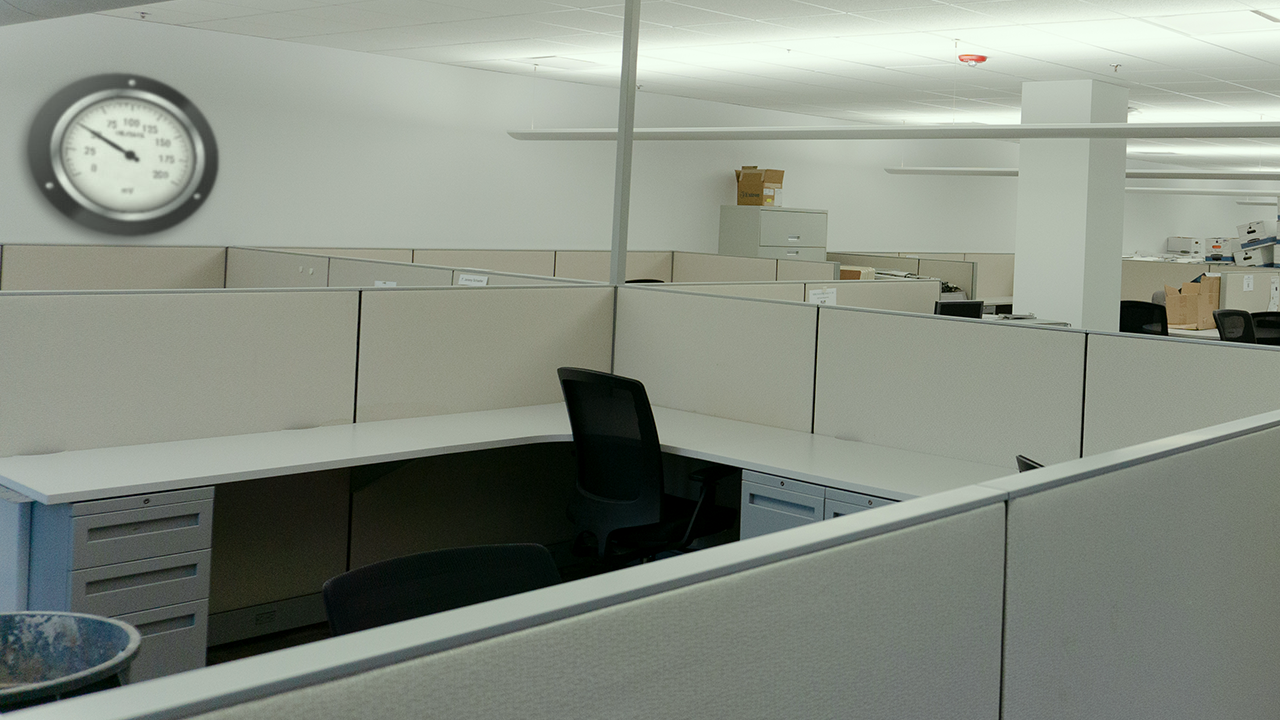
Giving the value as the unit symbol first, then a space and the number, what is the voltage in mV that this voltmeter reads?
mV 50
